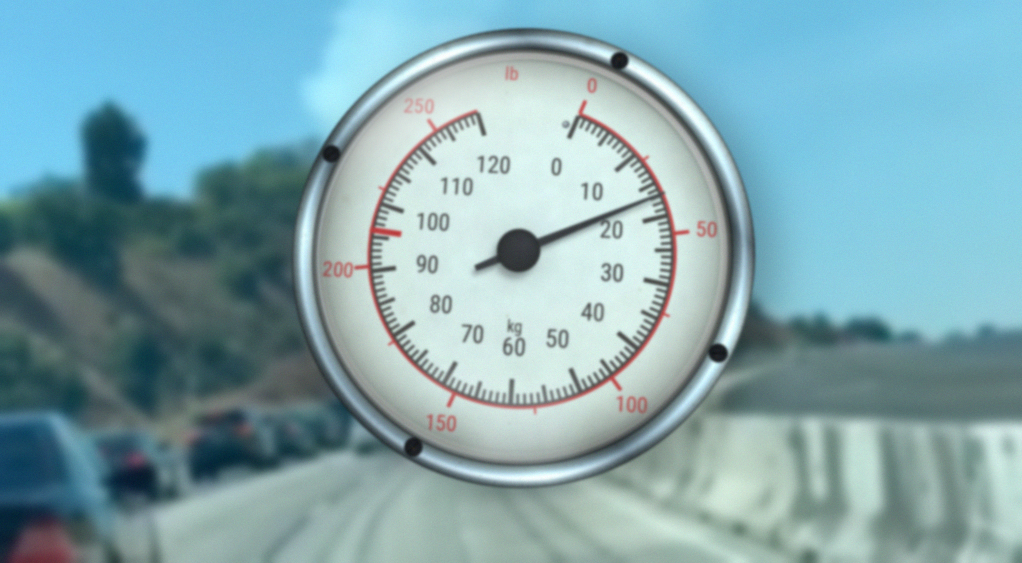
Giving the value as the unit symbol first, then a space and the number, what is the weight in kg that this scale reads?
kg 17
